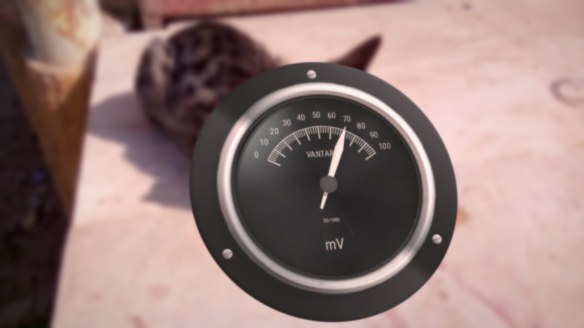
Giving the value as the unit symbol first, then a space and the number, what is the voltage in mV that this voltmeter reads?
mV 70
